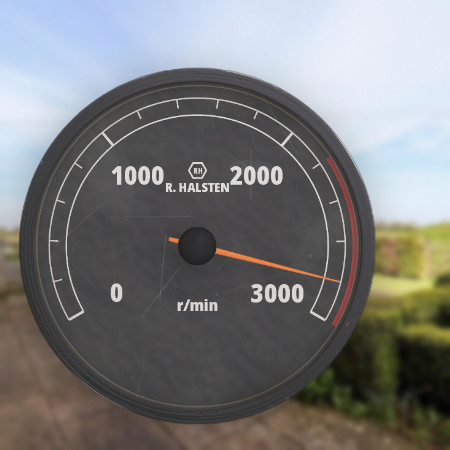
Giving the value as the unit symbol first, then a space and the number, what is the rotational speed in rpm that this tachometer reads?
rpm 2800
